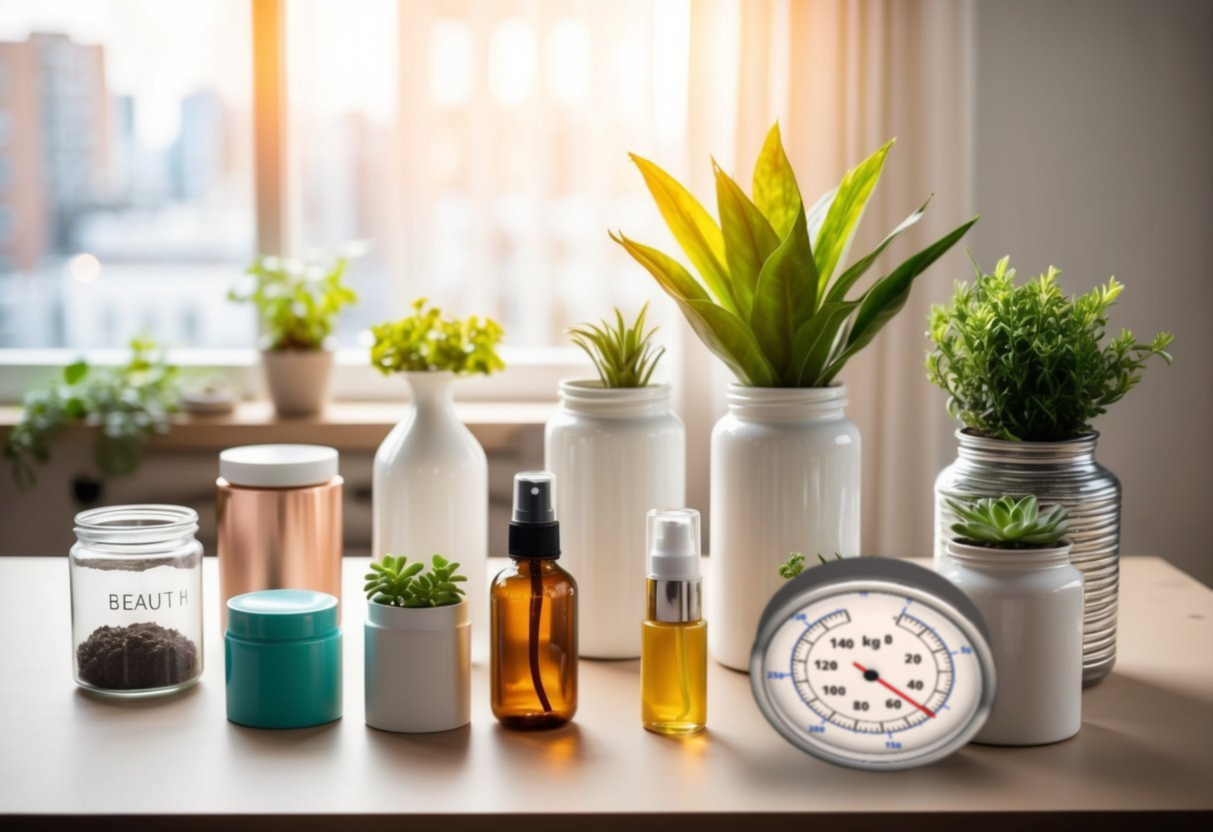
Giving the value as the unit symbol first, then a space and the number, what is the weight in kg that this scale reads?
kg 50
